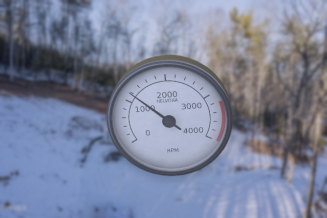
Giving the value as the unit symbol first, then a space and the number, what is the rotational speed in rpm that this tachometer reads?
rpm 1200
